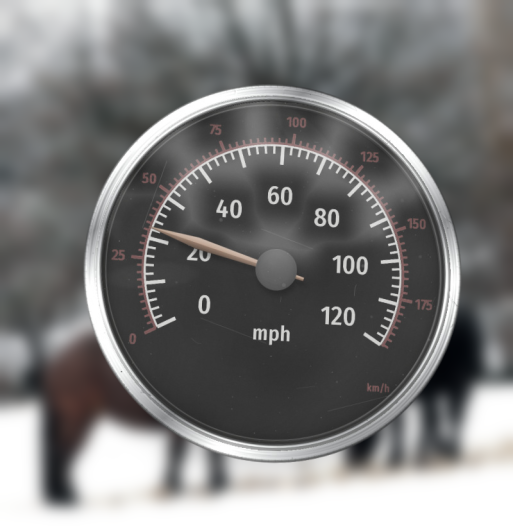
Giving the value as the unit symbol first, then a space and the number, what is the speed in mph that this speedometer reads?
mph 22
